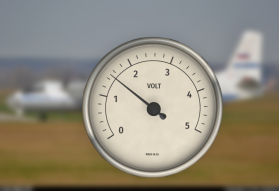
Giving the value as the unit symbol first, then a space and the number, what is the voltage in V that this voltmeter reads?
V 1.5
